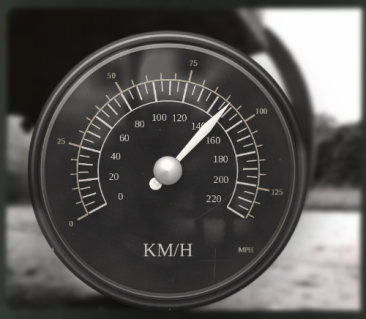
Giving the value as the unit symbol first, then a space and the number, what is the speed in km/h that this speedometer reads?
km/h 147.5
